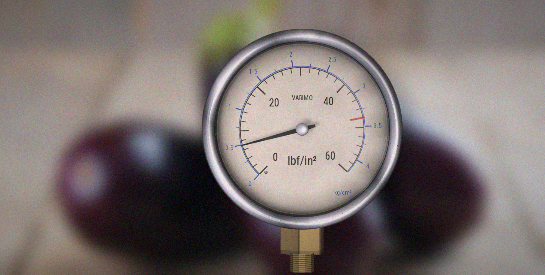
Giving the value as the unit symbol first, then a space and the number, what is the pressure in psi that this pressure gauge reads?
psi 7
